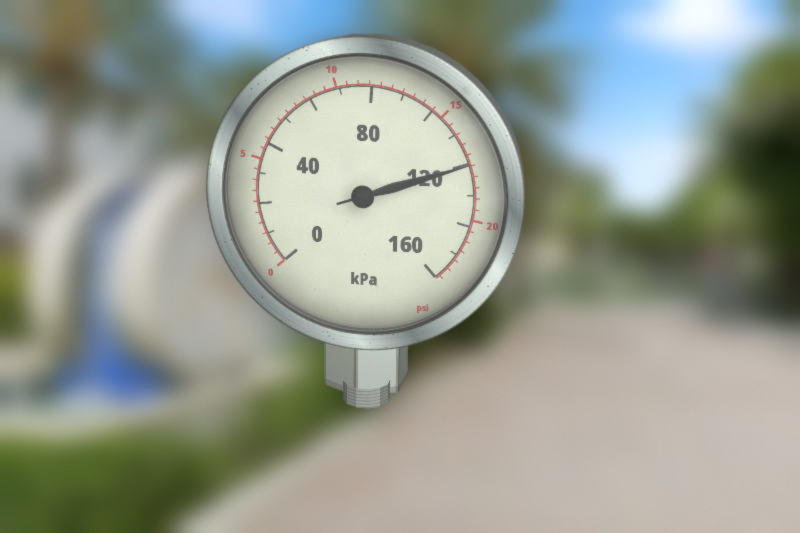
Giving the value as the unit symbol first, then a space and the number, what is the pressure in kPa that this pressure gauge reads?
kPa 120
